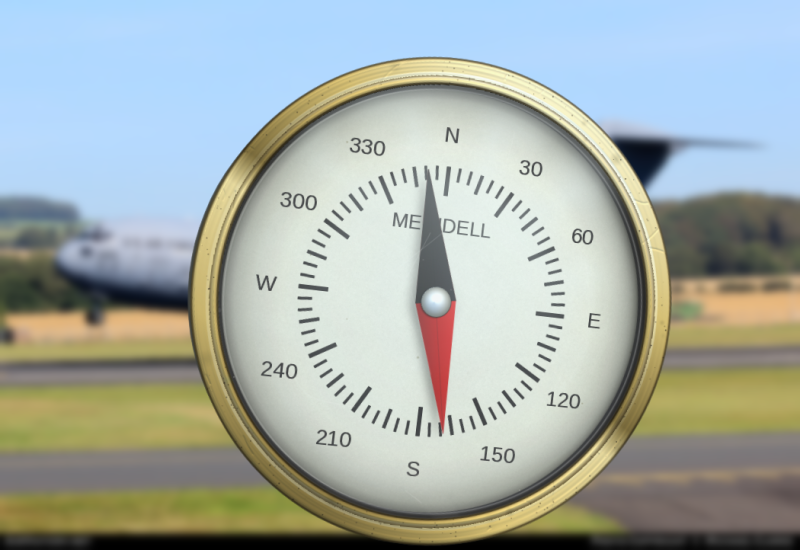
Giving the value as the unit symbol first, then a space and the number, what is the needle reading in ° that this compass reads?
° 170
